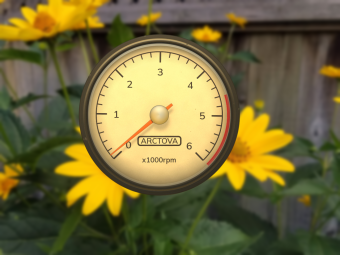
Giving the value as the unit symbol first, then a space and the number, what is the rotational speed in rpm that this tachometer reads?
rpm 100
